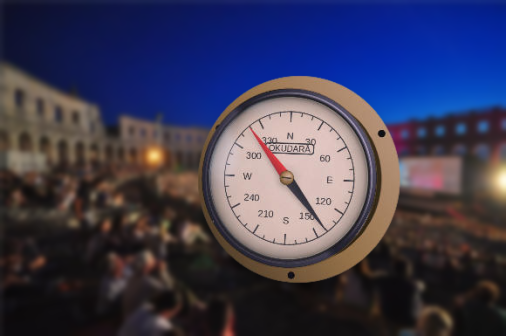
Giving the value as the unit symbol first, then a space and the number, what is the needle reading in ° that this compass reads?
° 320
